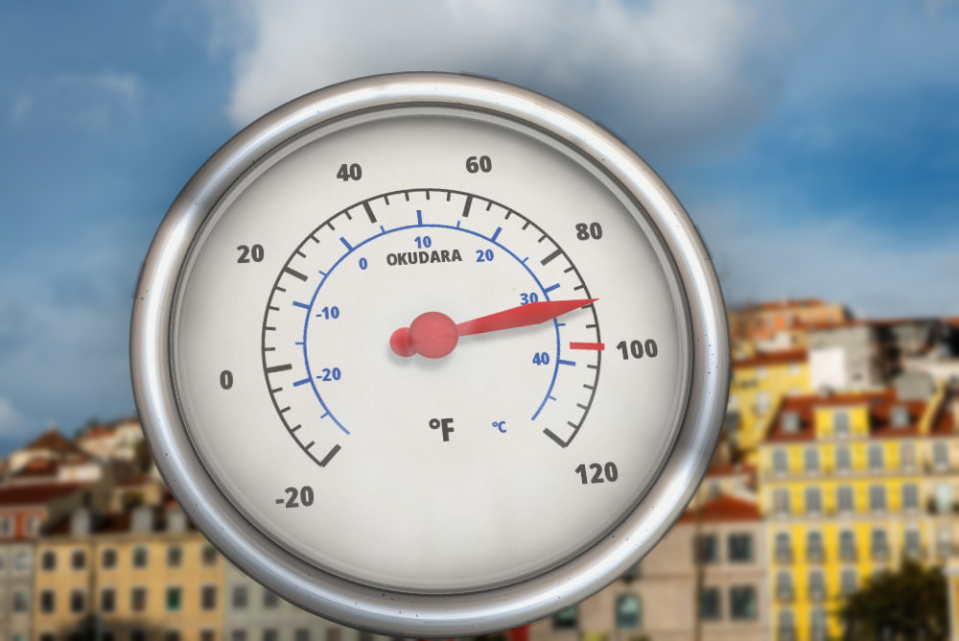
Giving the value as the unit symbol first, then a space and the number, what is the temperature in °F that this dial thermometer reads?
°F 92
